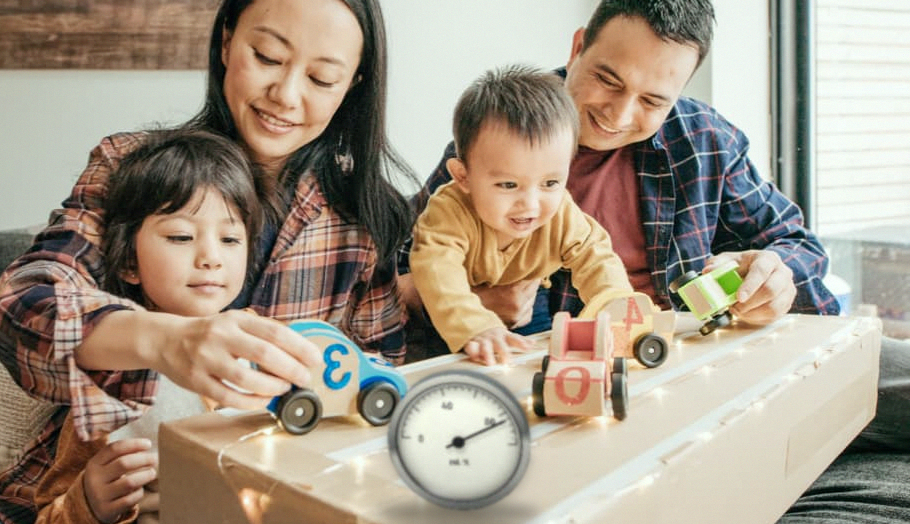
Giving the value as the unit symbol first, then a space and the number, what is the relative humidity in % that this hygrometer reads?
% 84
